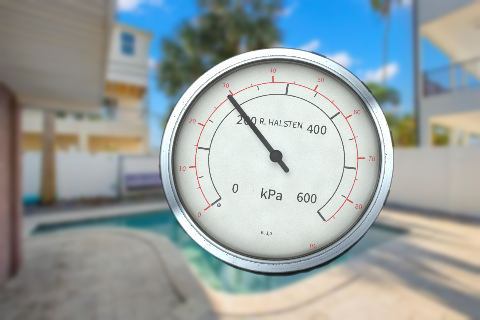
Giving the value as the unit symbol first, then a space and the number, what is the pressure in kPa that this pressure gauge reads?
kPa 200
